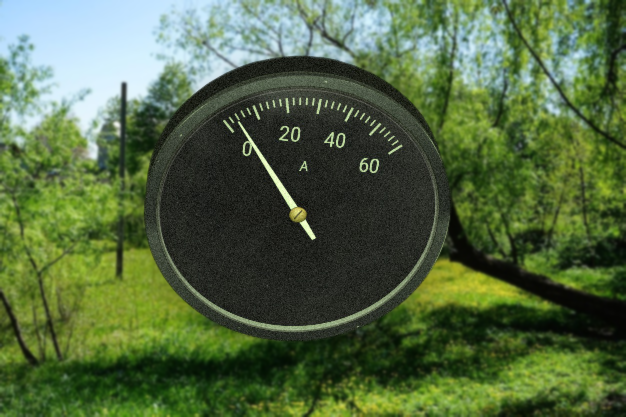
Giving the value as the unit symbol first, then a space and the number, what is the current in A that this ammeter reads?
A 4
